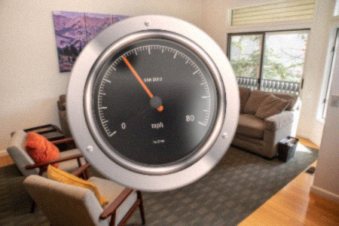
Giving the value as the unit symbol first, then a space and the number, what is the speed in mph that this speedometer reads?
mph 30
